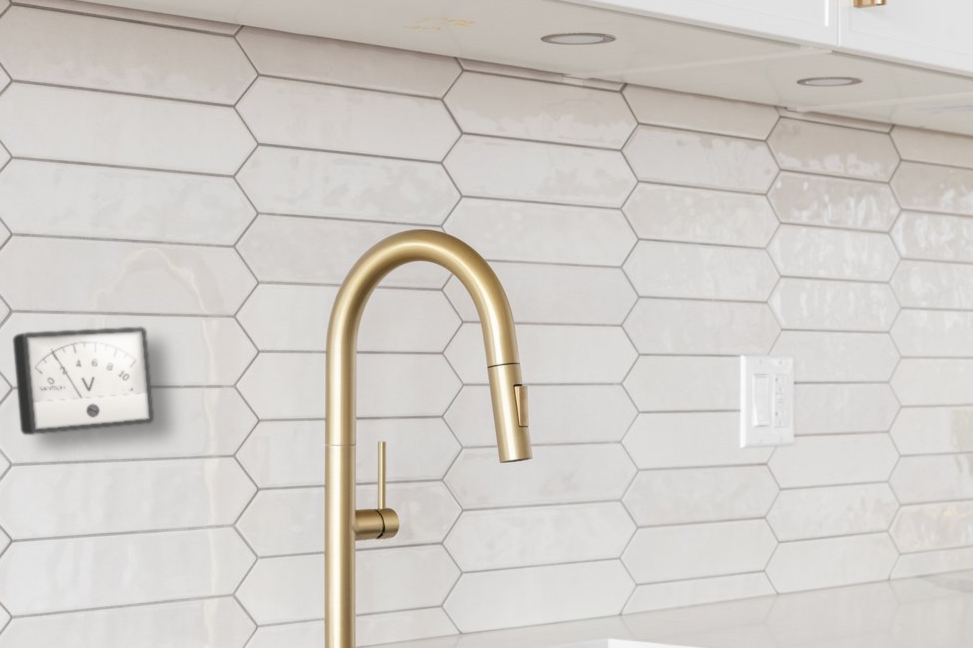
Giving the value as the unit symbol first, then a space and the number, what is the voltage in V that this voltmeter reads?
V 2
